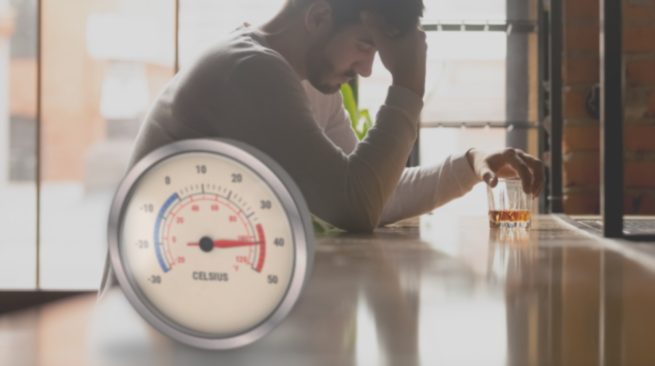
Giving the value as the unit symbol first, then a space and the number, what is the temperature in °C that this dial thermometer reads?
°C 40
